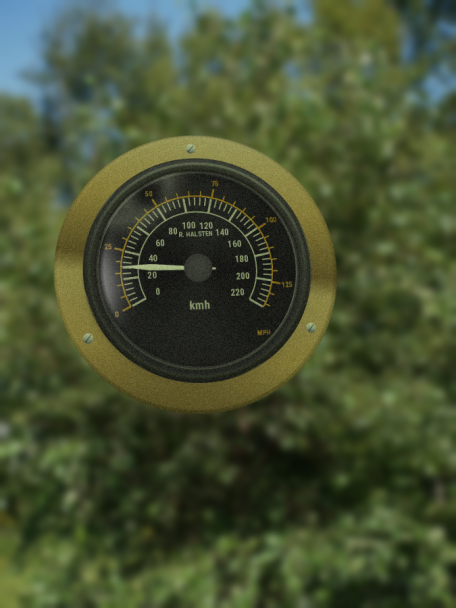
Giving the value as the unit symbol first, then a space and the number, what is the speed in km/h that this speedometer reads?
km/h 28
